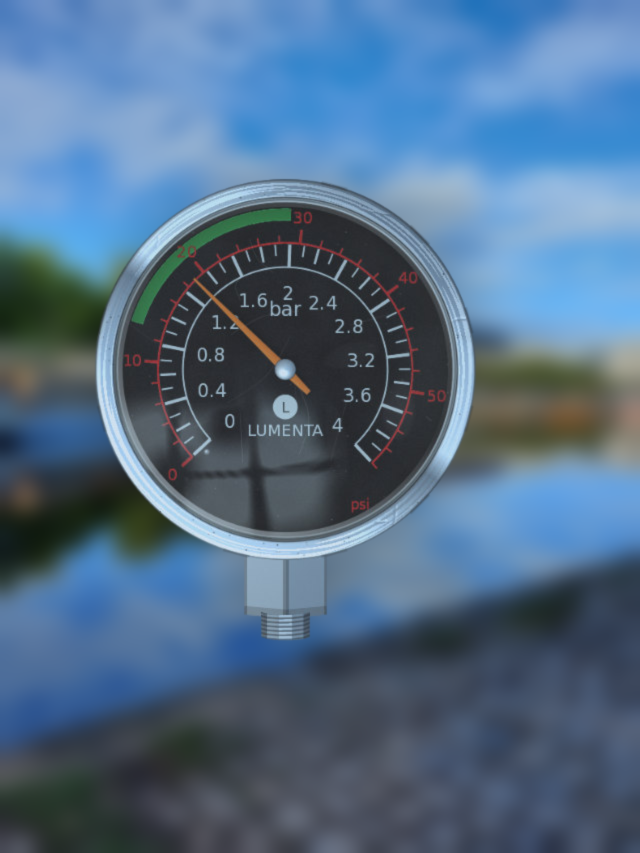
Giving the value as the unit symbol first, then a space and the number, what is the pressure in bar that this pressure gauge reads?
bar 1.3
